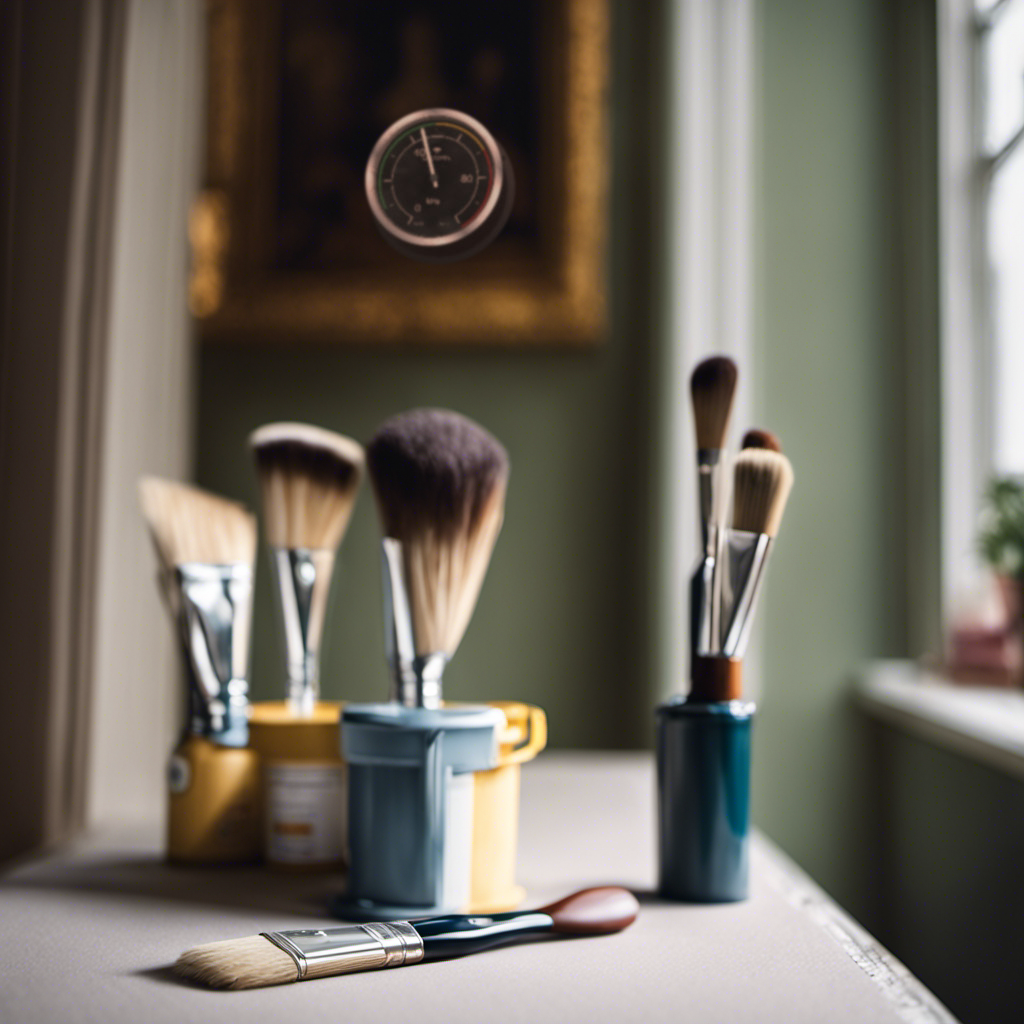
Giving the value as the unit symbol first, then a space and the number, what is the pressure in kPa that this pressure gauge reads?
kPa 45
